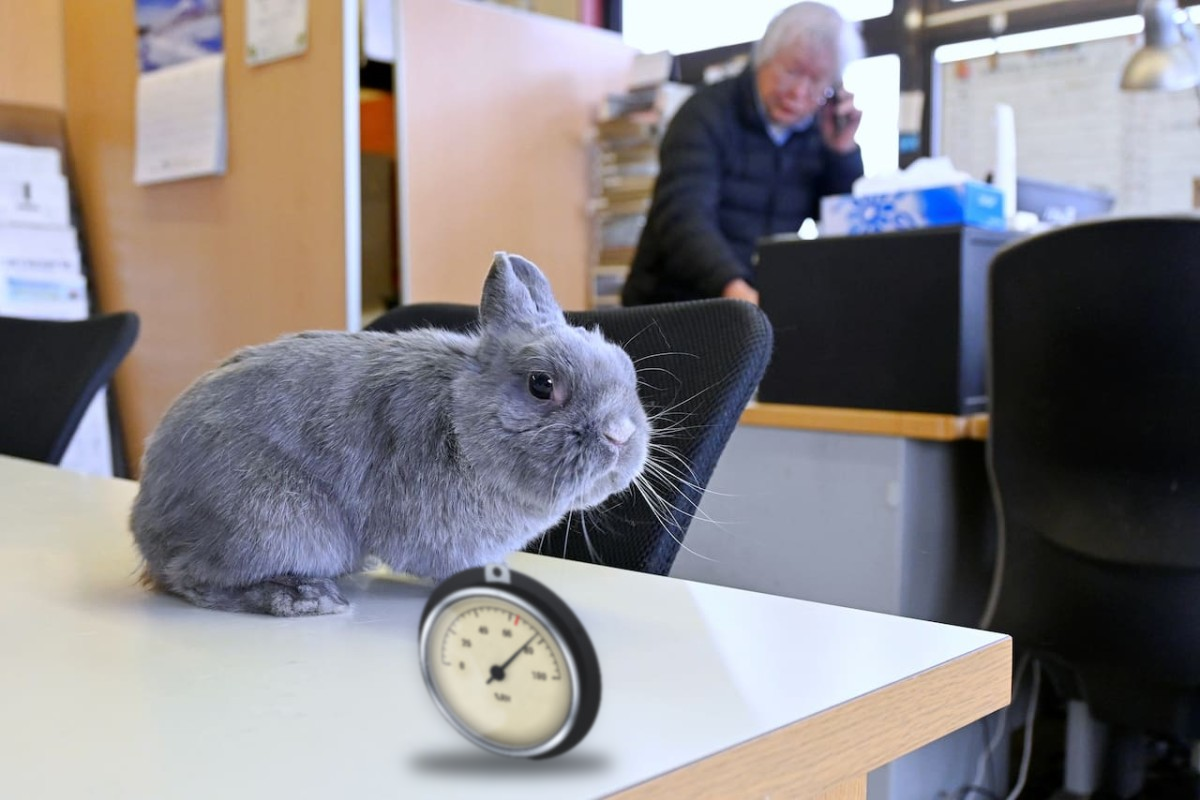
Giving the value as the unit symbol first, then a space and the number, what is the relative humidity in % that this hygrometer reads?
% 76
